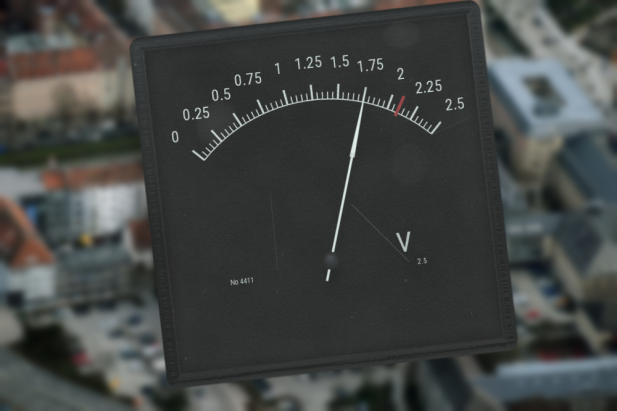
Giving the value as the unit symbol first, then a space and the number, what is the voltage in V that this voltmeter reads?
V 1.75
